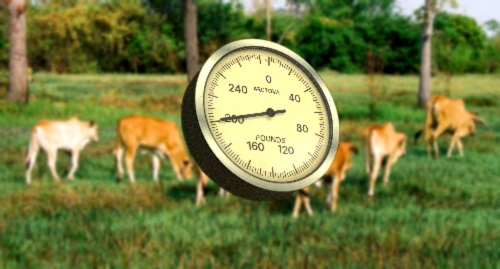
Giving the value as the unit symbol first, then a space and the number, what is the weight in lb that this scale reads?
lb 200
